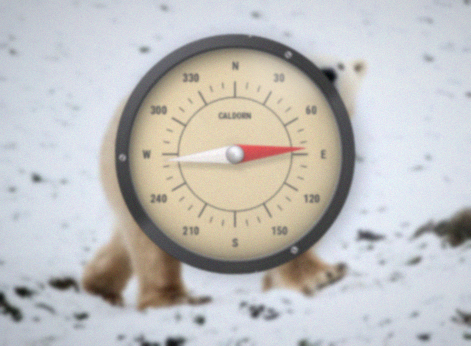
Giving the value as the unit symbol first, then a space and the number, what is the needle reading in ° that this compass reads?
° 85
